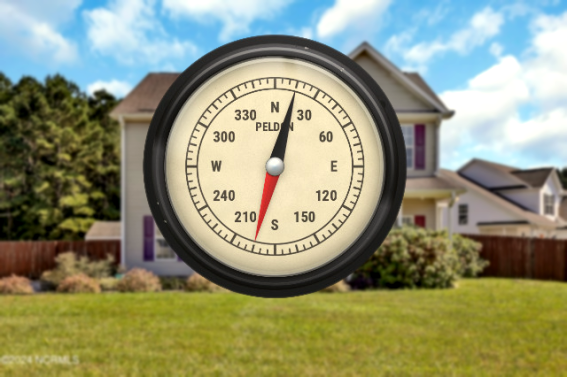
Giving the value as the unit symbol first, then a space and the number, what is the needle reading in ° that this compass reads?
° 195
